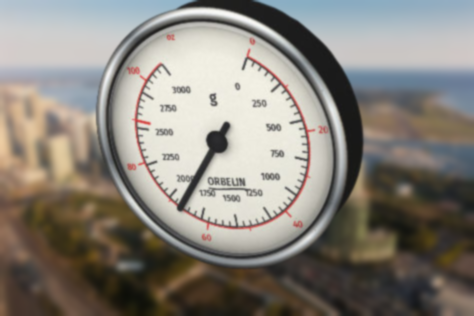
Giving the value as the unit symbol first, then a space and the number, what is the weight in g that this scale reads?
g 1900
